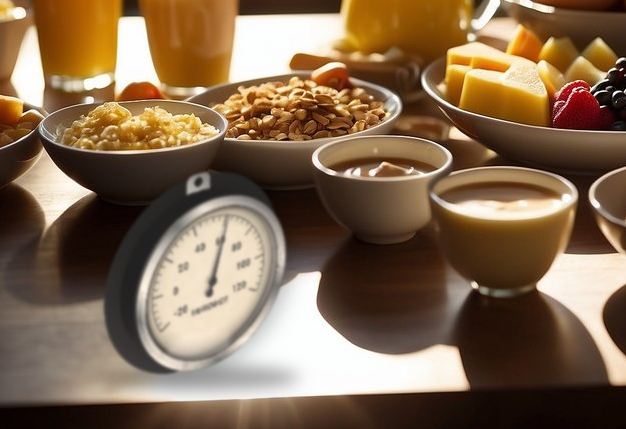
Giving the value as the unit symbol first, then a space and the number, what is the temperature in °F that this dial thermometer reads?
°F 60
